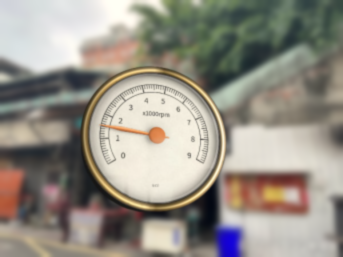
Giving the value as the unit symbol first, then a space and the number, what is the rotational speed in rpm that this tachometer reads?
rpm 1500
